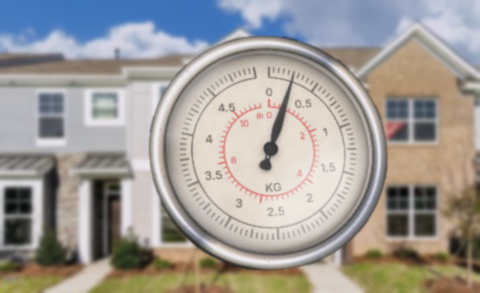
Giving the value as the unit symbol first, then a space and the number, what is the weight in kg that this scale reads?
kg 0.25
